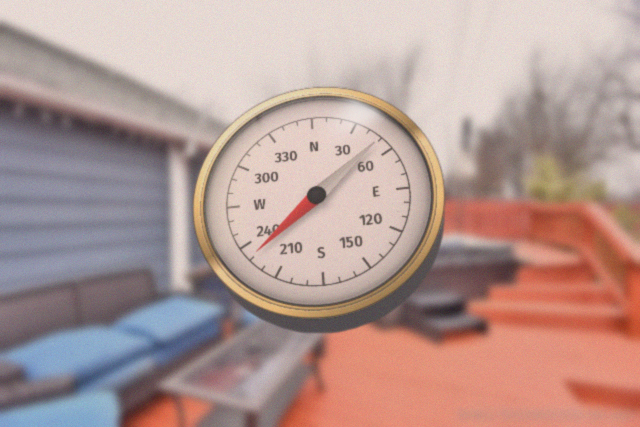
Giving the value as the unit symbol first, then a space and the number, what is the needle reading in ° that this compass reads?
° 230
